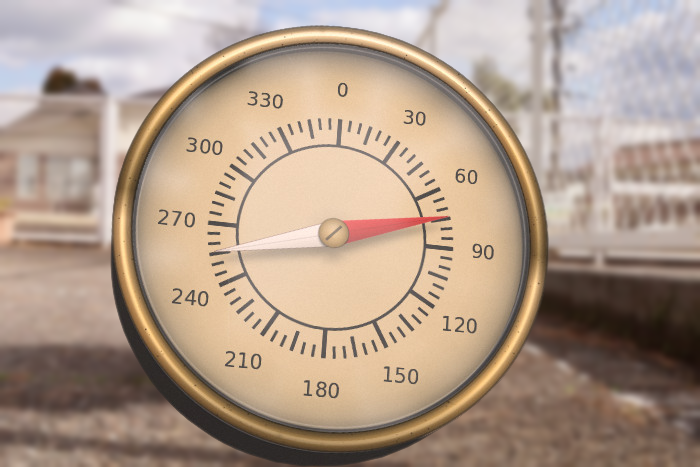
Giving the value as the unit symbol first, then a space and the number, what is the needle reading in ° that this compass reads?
° 75
